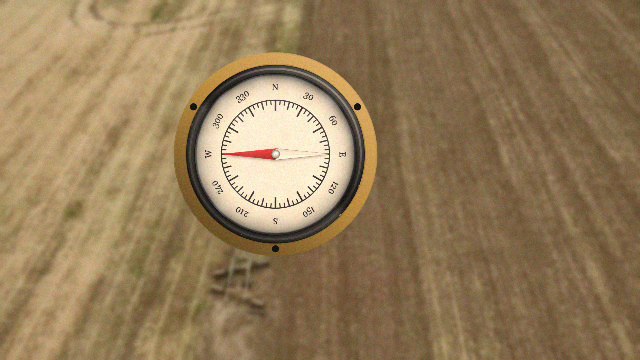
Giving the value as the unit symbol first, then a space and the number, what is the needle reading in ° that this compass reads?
° 270
